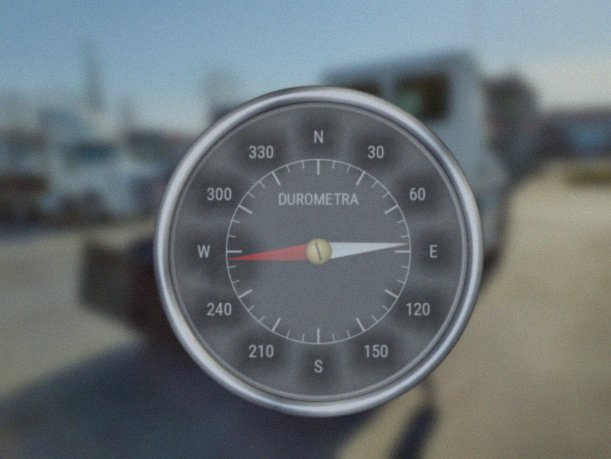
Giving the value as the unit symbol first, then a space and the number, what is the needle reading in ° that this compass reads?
° 265
